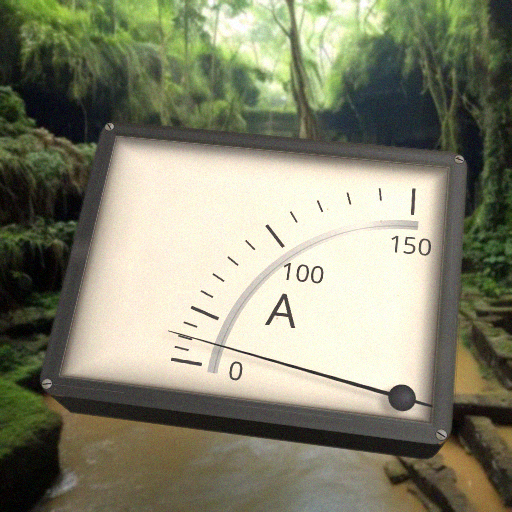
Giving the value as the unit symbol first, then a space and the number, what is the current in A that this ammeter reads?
A 30
